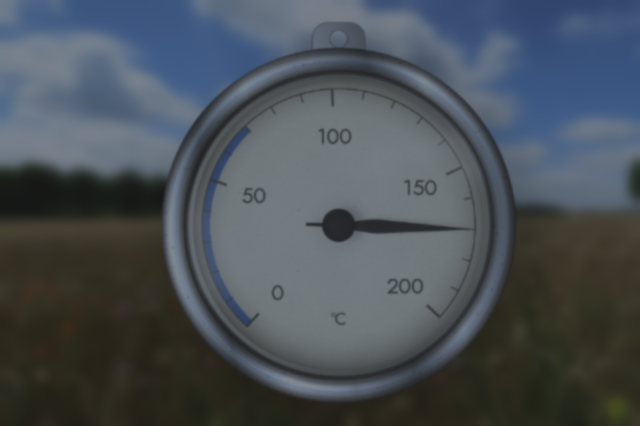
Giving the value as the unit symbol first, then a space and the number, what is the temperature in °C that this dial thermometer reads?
°C 170
